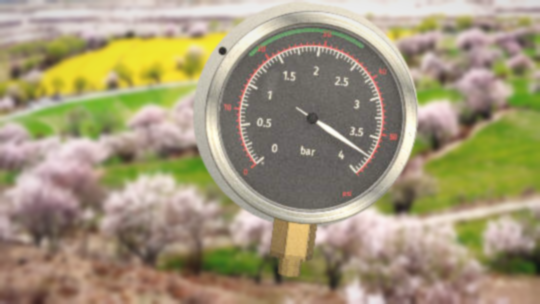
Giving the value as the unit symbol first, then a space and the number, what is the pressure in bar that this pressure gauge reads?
bar 3.75
